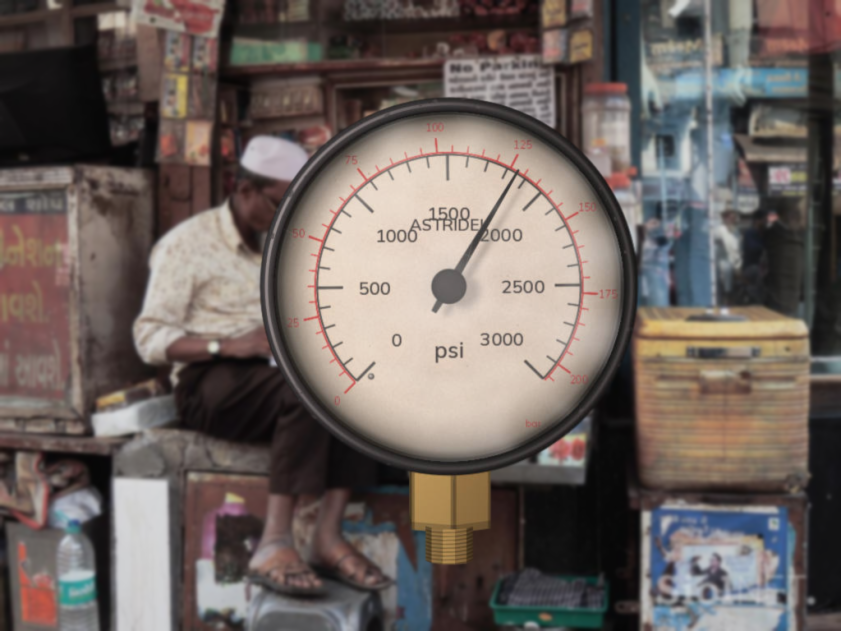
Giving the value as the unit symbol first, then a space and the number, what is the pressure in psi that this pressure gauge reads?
psi 1850
